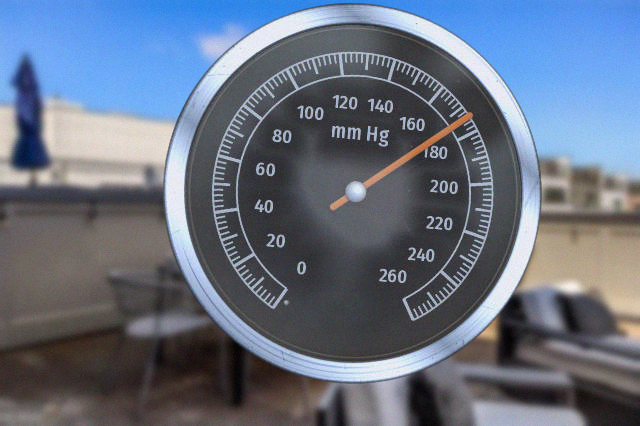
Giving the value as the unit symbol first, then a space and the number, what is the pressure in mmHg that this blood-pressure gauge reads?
mmHg 174
